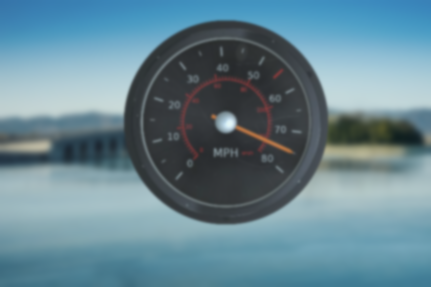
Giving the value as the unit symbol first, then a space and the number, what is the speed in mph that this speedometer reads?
mph 75
